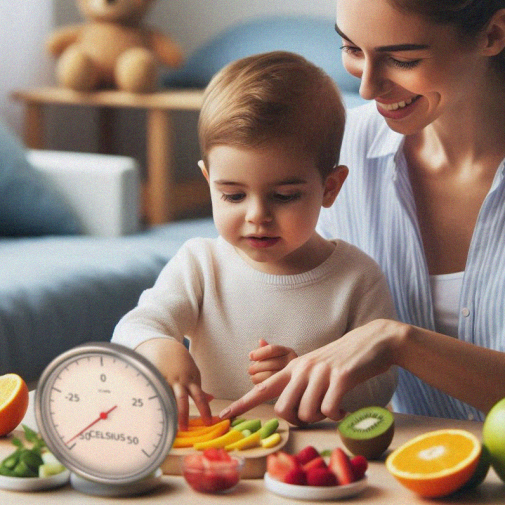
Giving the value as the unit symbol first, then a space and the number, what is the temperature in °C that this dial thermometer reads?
°C -47.5
